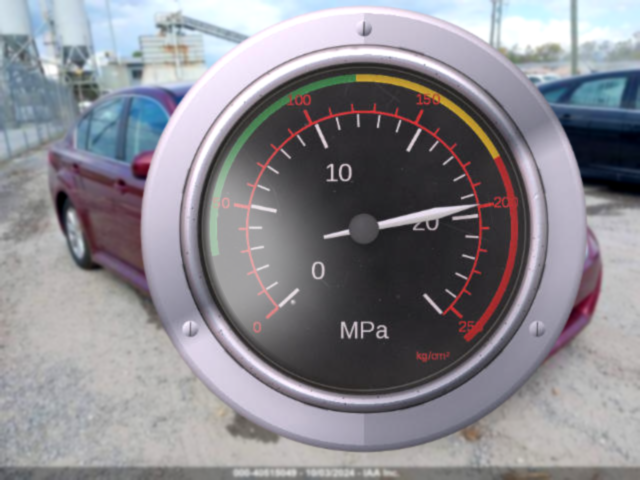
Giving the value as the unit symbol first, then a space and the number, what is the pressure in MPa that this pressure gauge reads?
MPa 19.5
